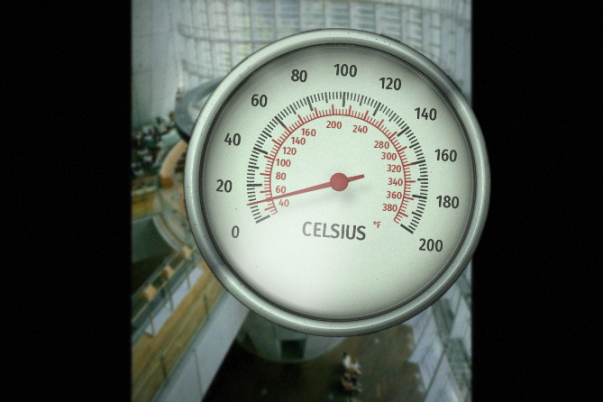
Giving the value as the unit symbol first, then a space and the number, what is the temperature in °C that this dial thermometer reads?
°C 10
